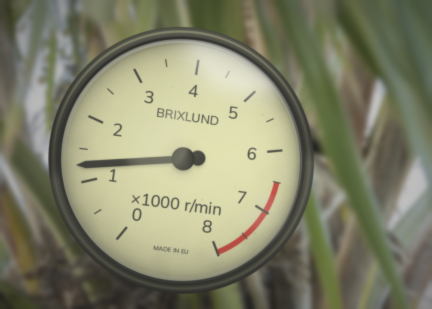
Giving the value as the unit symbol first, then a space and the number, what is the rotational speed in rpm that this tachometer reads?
rpm 1250
